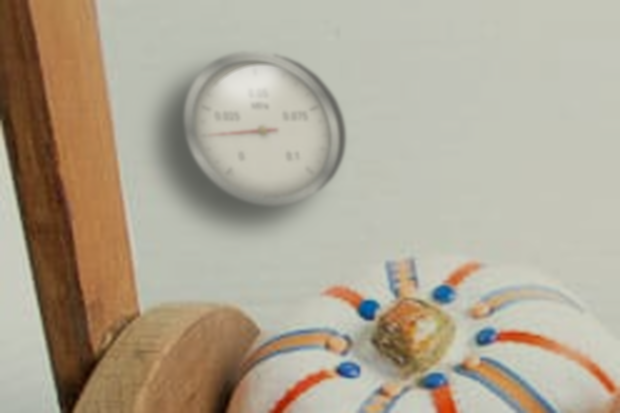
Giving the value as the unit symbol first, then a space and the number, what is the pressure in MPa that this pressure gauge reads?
MPa 0.015
